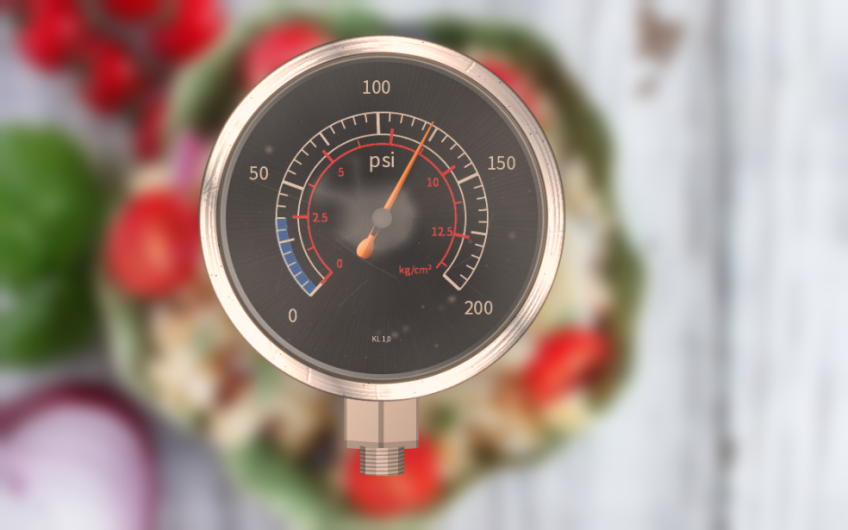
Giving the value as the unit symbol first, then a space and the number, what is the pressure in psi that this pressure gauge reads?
psi 122.5
